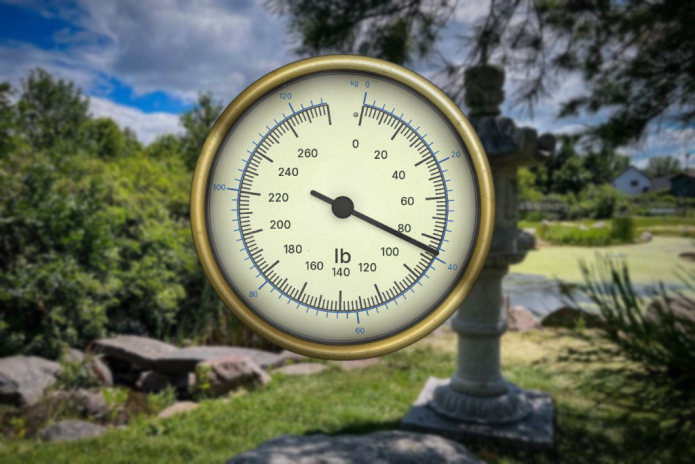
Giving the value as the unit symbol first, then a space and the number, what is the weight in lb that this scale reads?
lb 86
